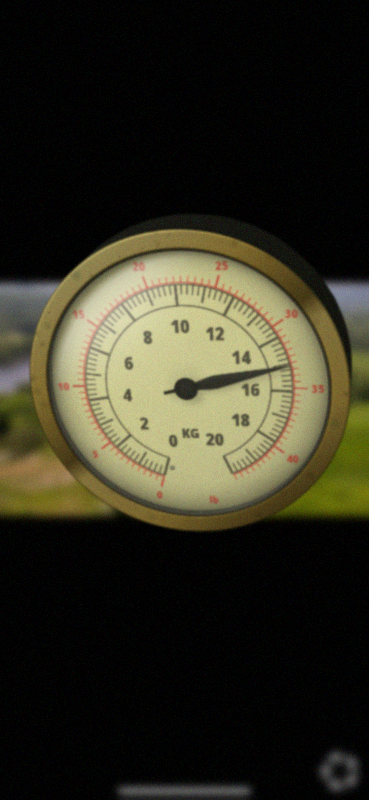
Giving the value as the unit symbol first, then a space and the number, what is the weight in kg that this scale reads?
kg 15
